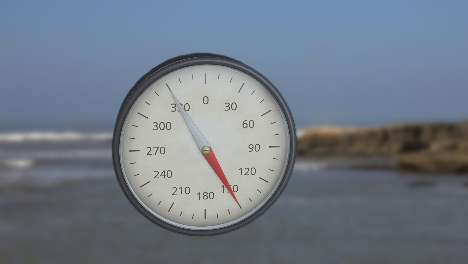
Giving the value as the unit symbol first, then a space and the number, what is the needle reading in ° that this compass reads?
° 150
